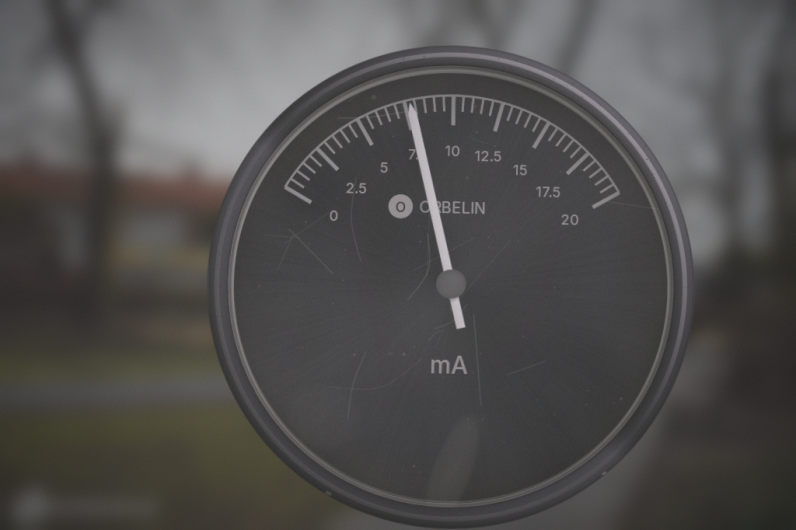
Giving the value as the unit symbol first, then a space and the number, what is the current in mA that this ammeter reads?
mA 7.75
